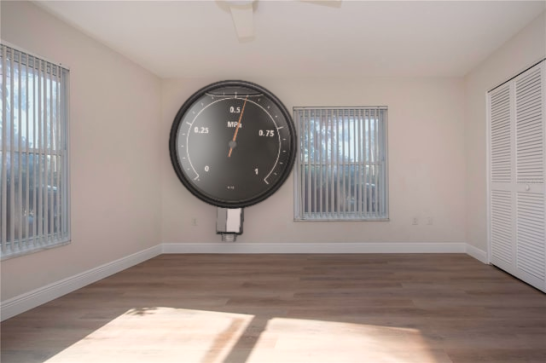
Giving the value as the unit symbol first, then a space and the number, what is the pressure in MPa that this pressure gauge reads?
MPa 0.55
